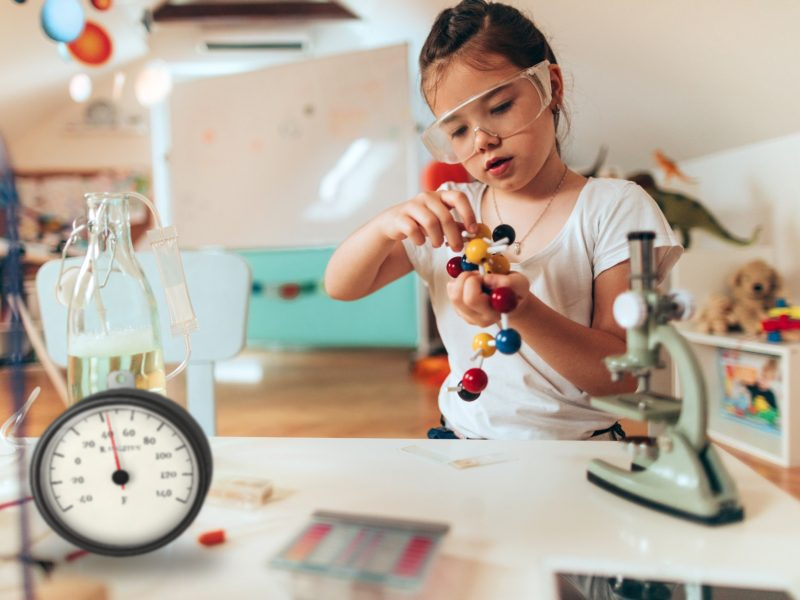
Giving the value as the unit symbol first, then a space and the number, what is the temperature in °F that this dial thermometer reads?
°F 45
